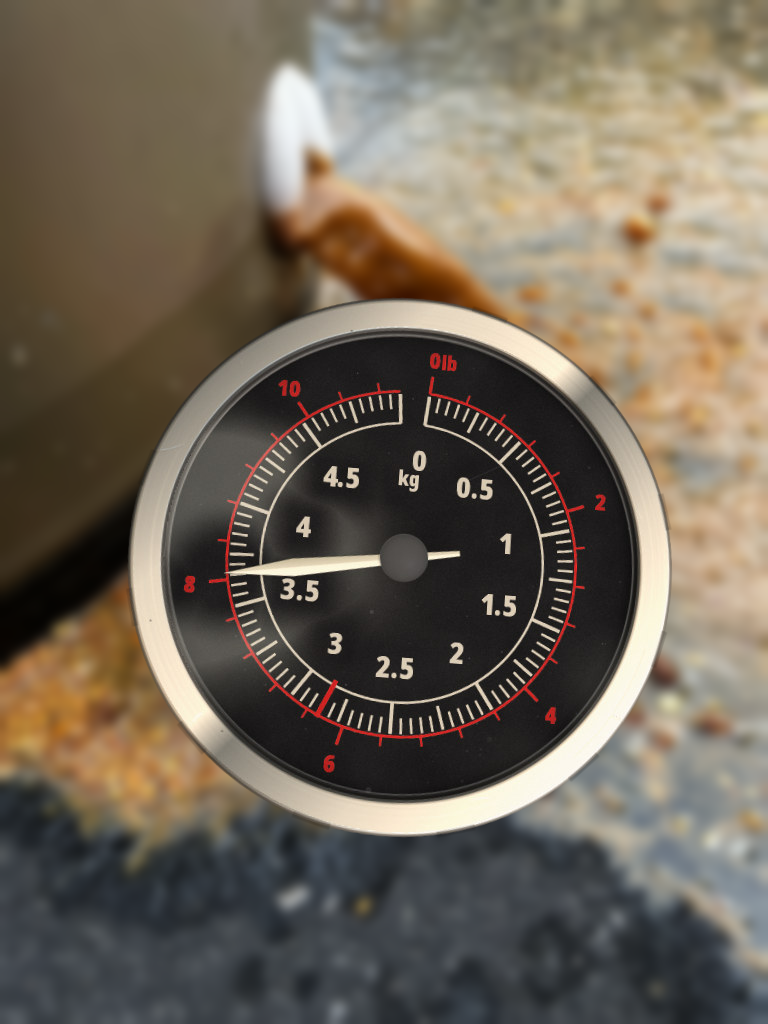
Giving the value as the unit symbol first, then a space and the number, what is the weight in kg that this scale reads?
kg 3.65
